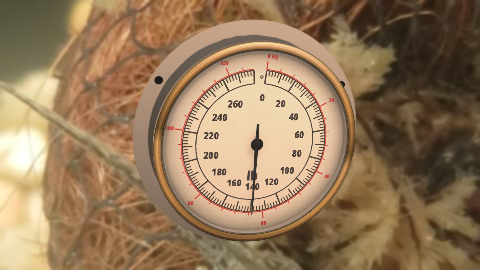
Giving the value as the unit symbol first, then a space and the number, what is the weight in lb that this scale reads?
lb 140
